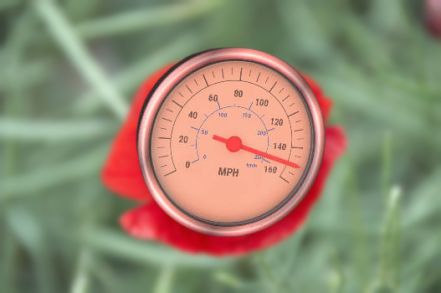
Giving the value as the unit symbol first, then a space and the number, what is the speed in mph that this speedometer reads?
mph 150
